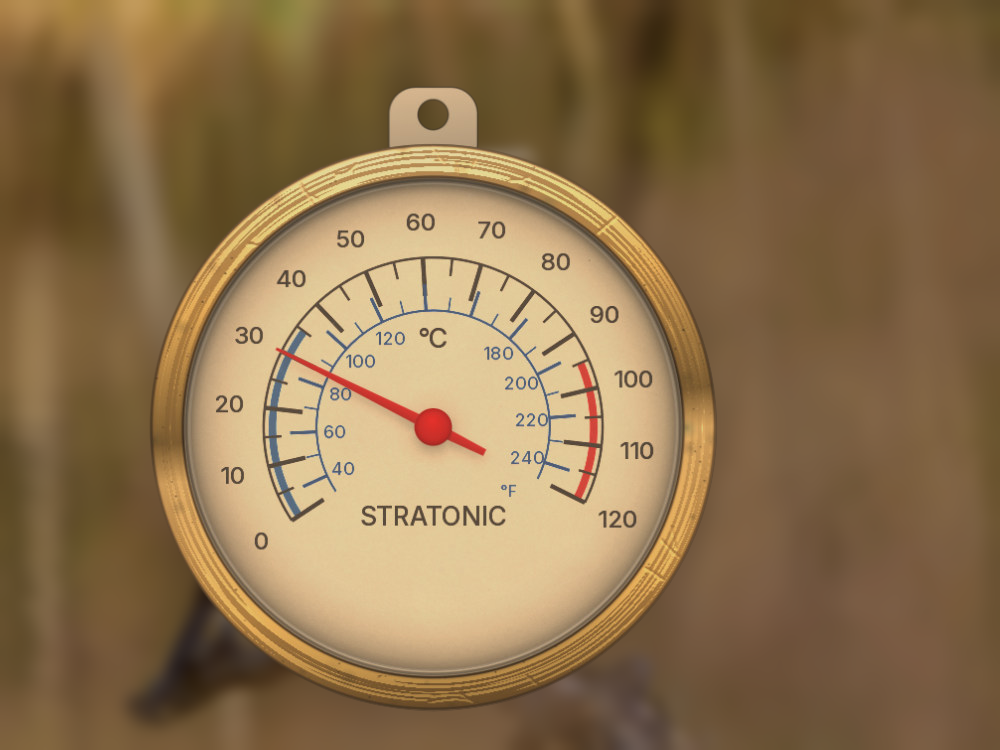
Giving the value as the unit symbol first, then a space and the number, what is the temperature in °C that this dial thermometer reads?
°C 30
